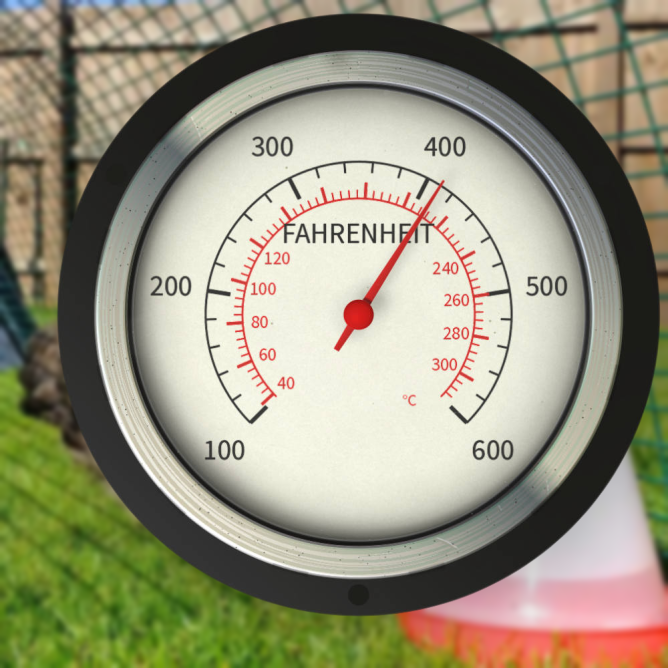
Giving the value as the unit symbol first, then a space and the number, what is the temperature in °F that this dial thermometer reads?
°F 410
